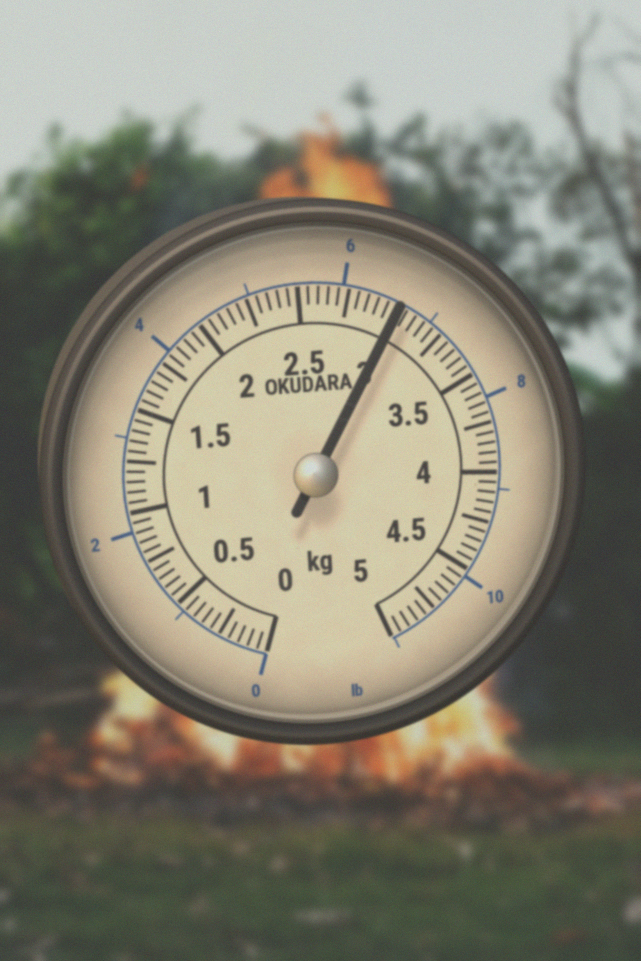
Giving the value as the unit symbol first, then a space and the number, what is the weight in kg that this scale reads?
kg 3
